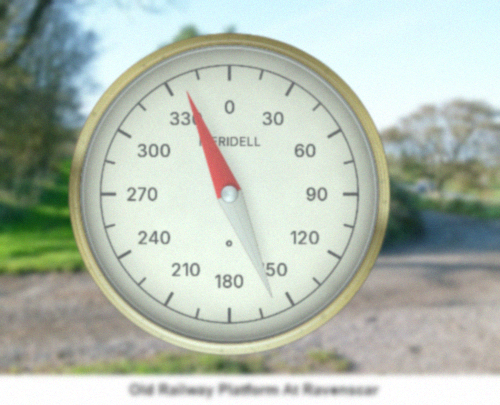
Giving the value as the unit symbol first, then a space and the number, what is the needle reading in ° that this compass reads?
° 337.5
